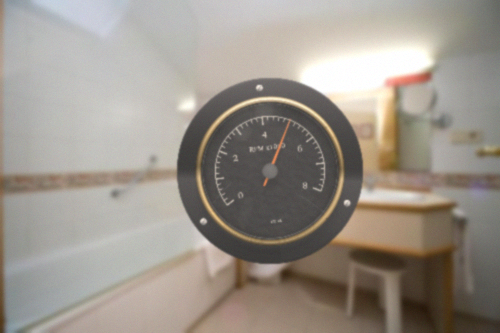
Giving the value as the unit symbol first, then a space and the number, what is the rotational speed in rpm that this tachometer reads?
rpm 5000
